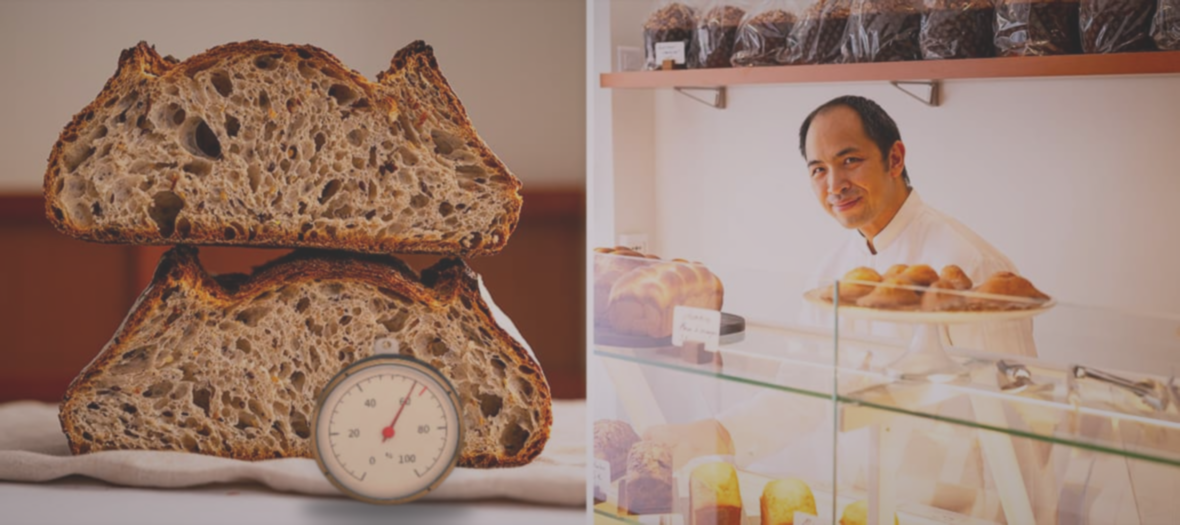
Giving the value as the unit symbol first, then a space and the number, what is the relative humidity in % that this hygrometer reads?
% 60
